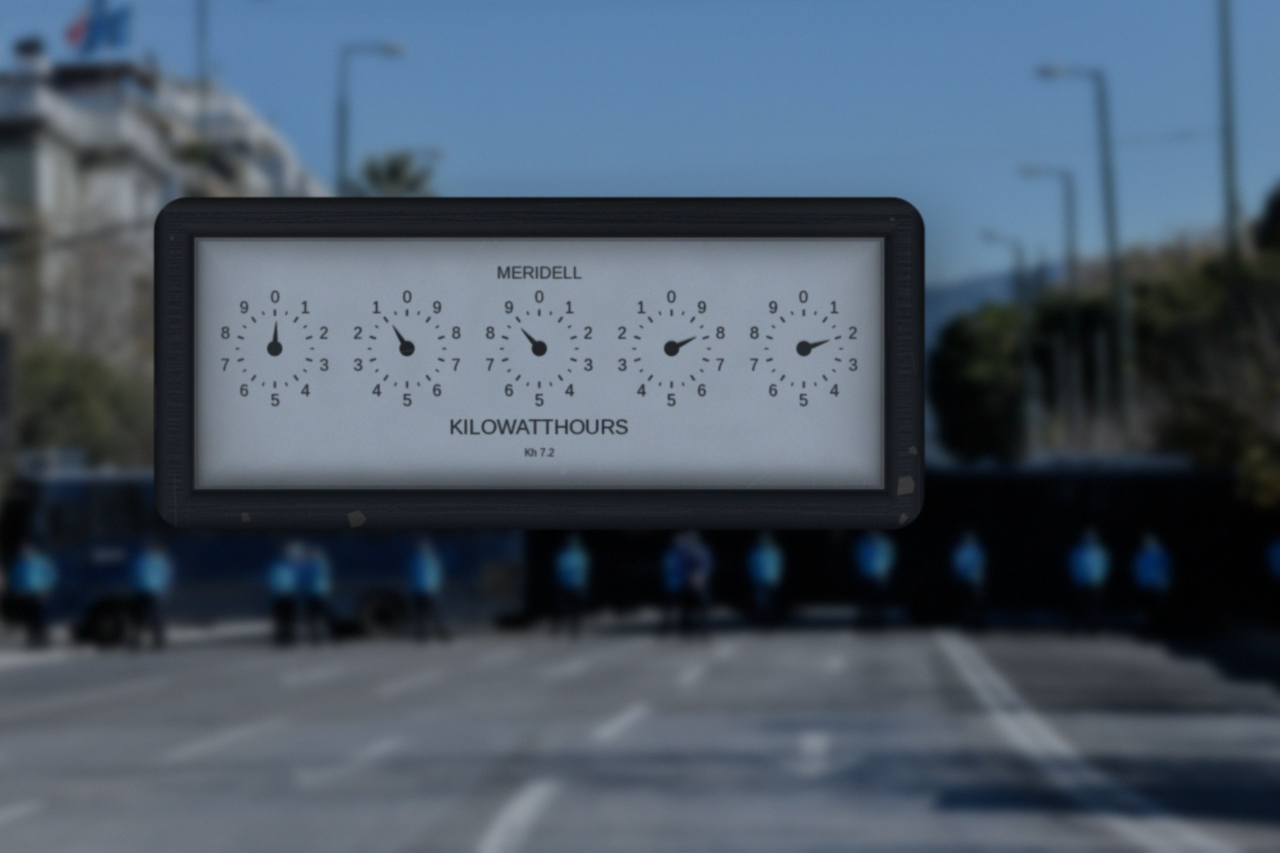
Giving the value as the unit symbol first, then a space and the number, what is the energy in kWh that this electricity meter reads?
kWh 882
